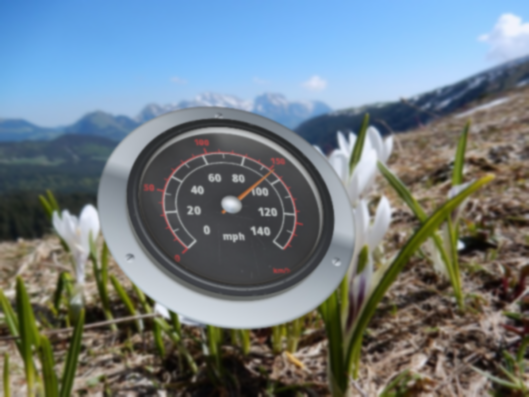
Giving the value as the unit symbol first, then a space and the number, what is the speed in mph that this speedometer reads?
mph 95
